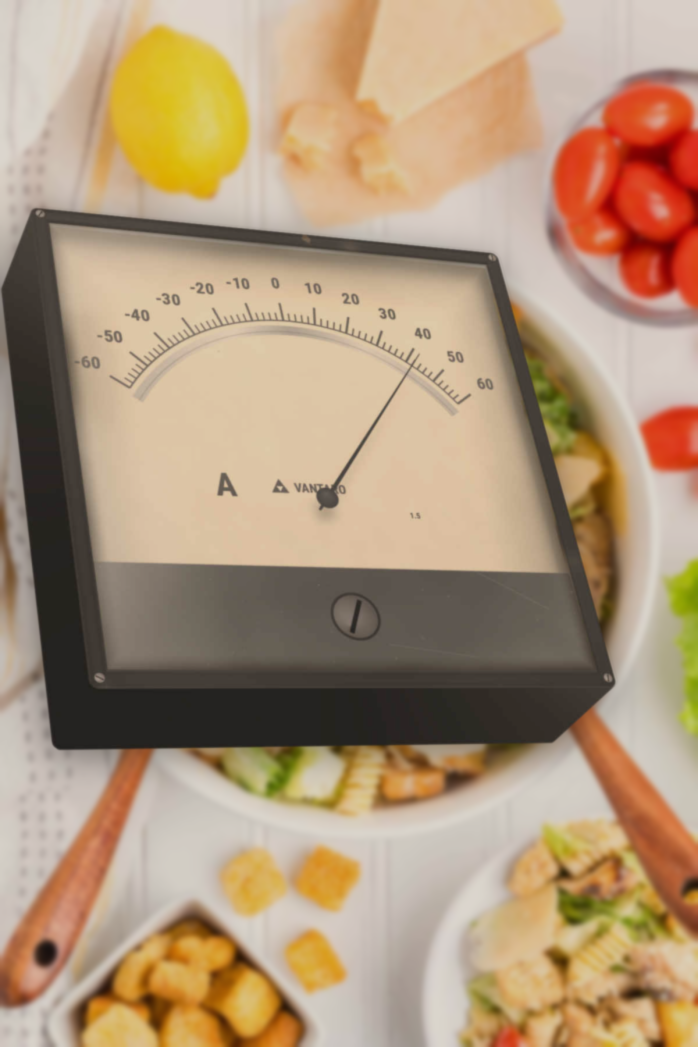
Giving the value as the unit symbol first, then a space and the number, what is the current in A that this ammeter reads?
A 42
